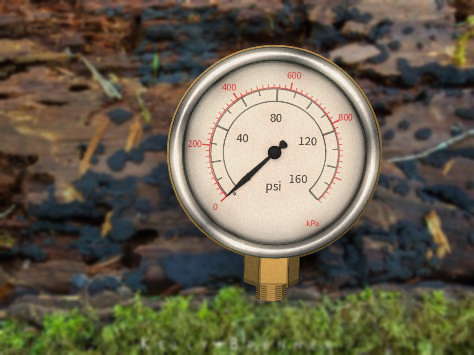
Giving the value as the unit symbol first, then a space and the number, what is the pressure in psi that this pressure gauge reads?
psi 0
